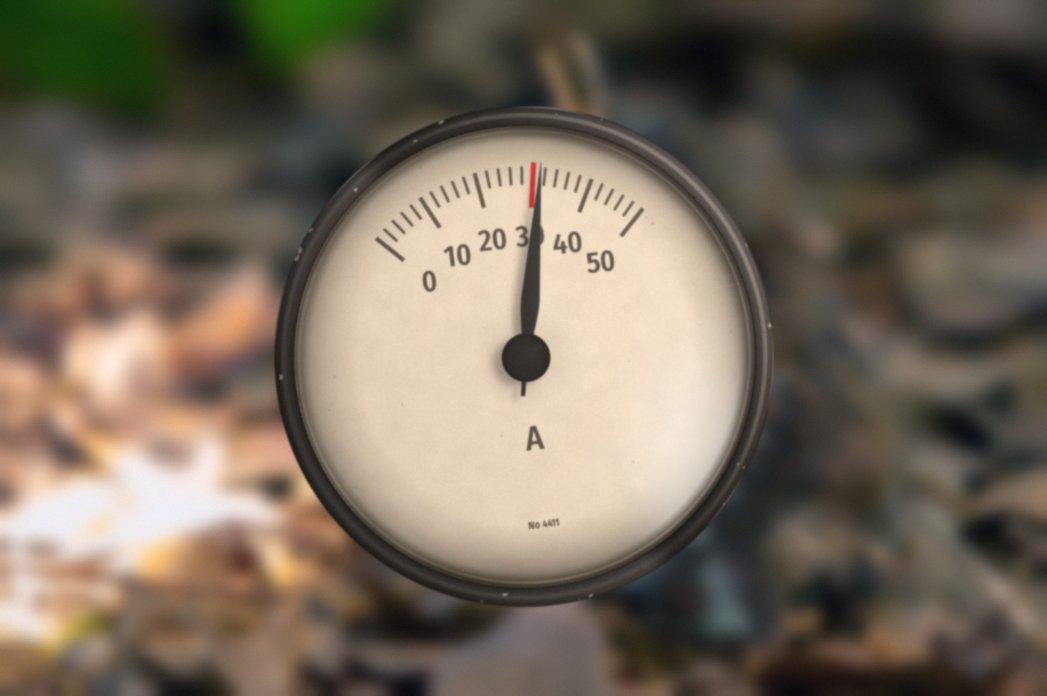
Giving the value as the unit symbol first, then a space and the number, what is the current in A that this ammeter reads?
A 31
